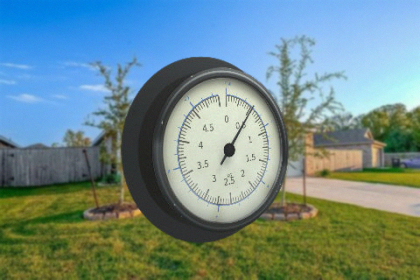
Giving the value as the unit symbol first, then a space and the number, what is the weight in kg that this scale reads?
kg 0.5
